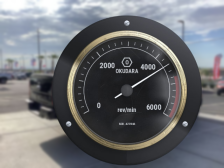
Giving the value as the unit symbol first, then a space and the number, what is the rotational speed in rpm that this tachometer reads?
rpm 4400
